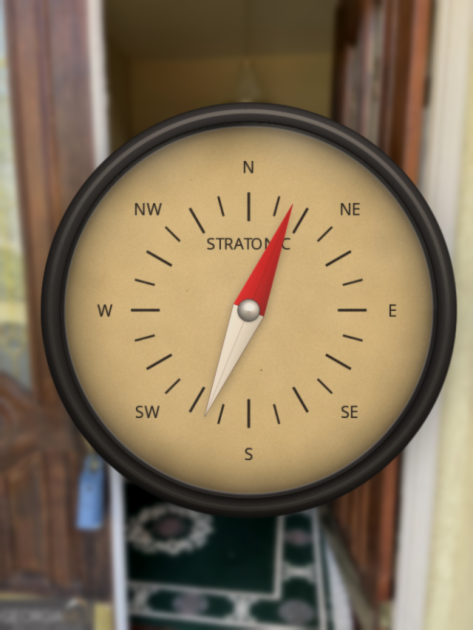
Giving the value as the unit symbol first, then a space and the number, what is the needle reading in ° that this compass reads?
° 22.5
